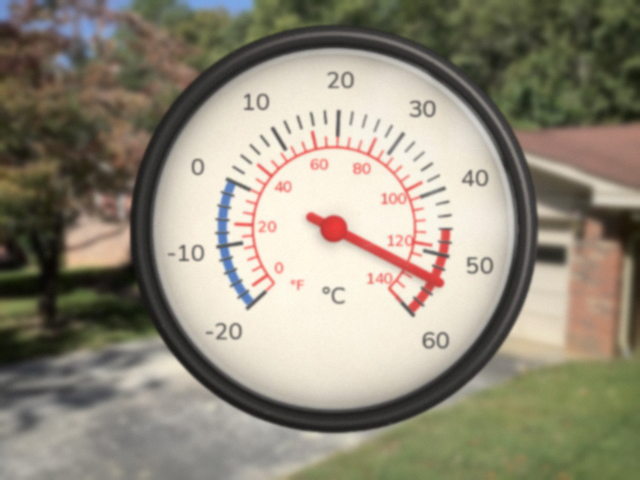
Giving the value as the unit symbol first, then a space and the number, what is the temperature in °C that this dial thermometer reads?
°C 54
